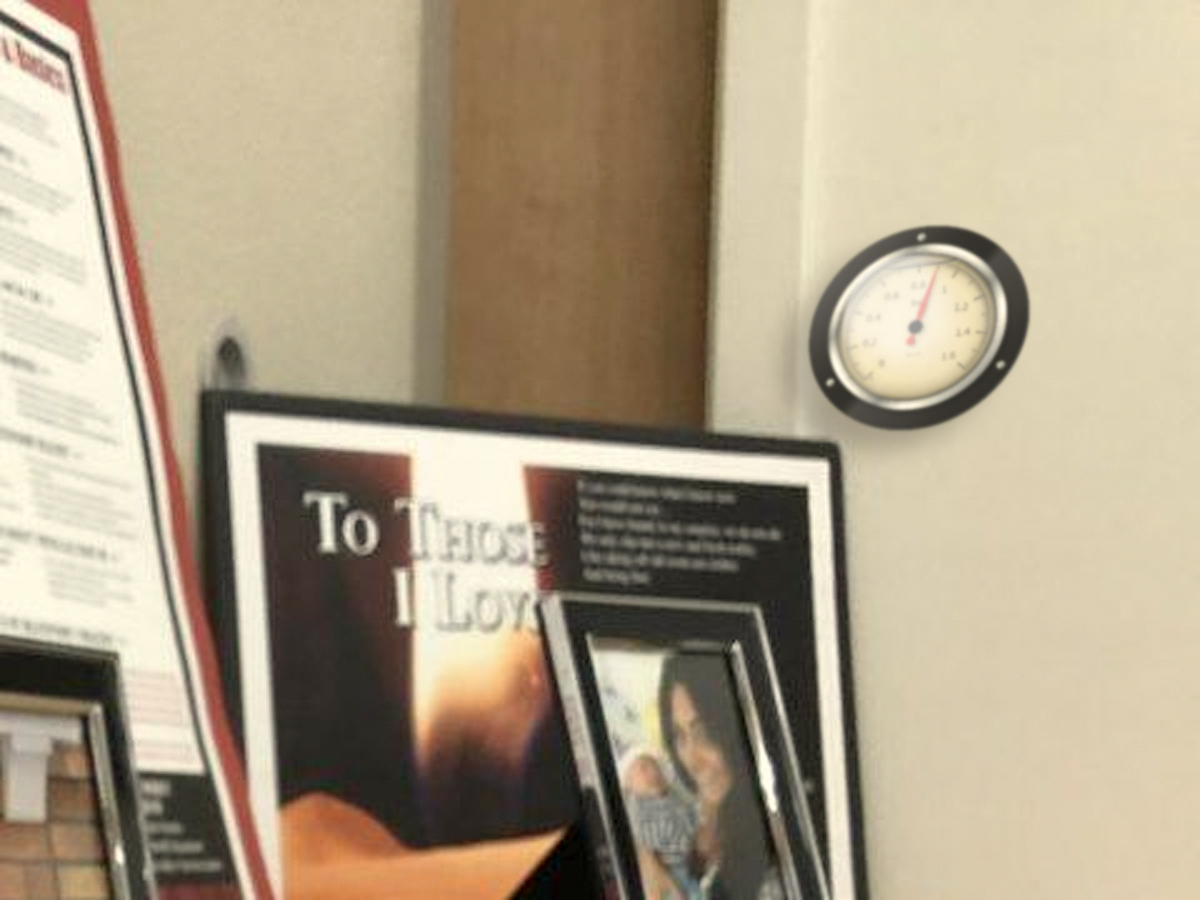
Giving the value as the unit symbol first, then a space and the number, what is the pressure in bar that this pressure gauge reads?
bar 0.9
